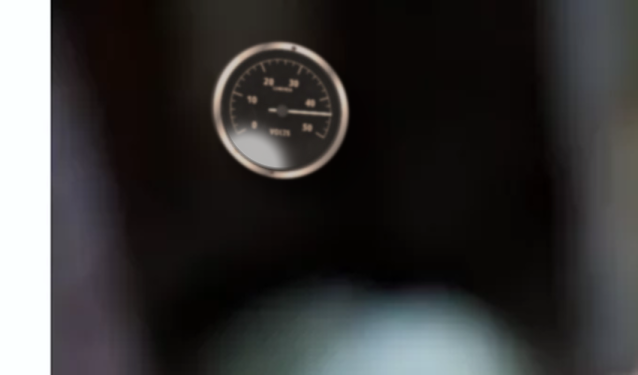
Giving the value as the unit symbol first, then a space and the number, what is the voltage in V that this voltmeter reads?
V 44
